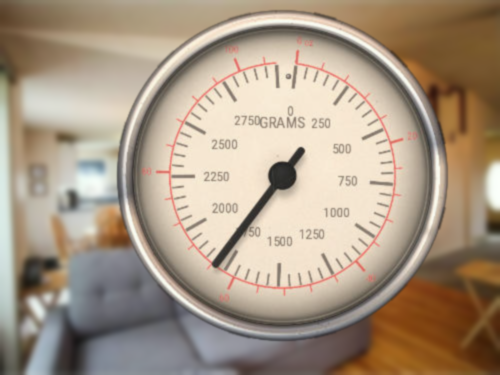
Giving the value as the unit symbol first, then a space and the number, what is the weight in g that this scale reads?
g 1800
